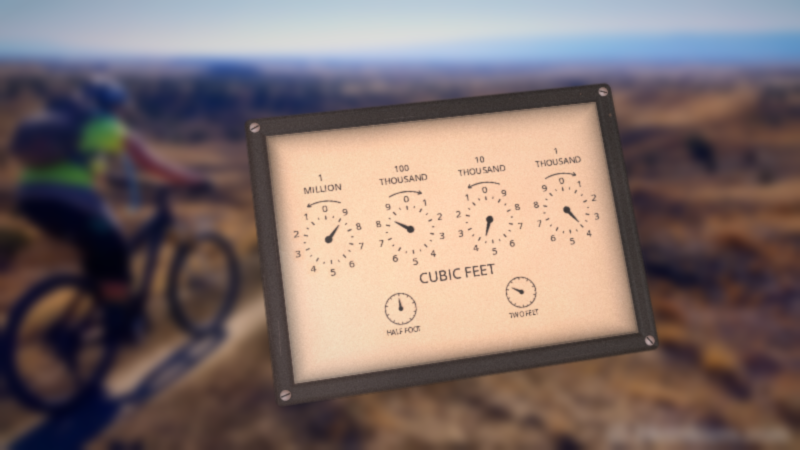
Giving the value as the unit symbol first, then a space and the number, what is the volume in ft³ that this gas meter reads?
ft³ 884400
